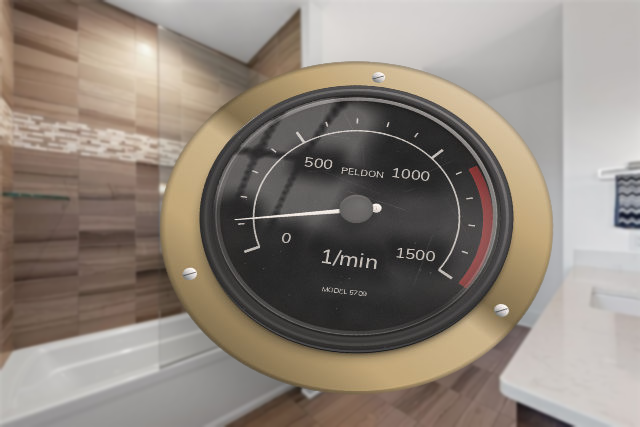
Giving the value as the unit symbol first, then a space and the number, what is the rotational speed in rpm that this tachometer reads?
rpm 100
